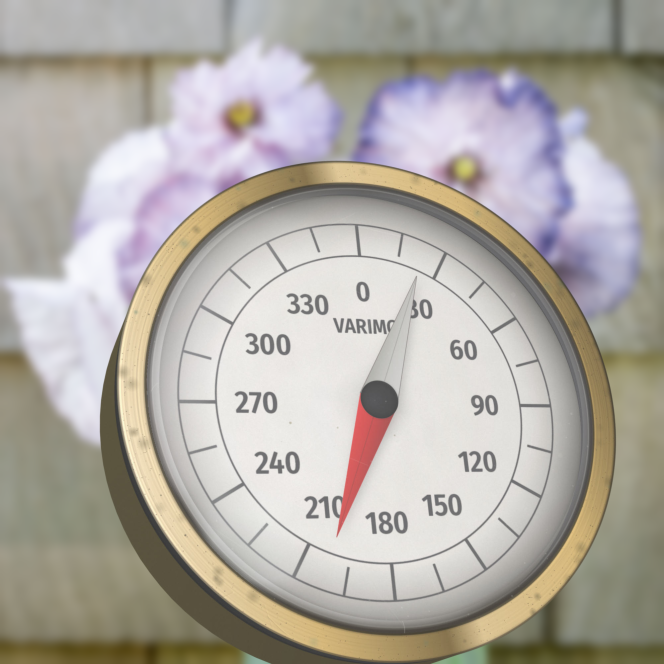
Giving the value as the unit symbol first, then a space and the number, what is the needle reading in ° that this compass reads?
° 202.5
